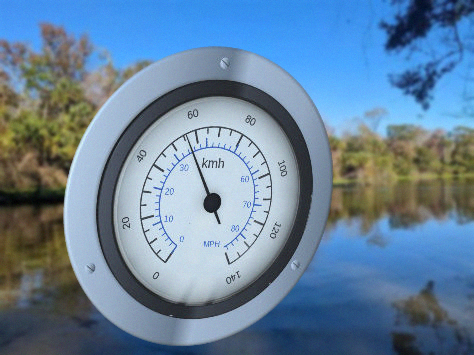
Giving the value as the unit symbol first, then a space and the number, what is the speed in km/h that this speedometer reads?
km/h 55
